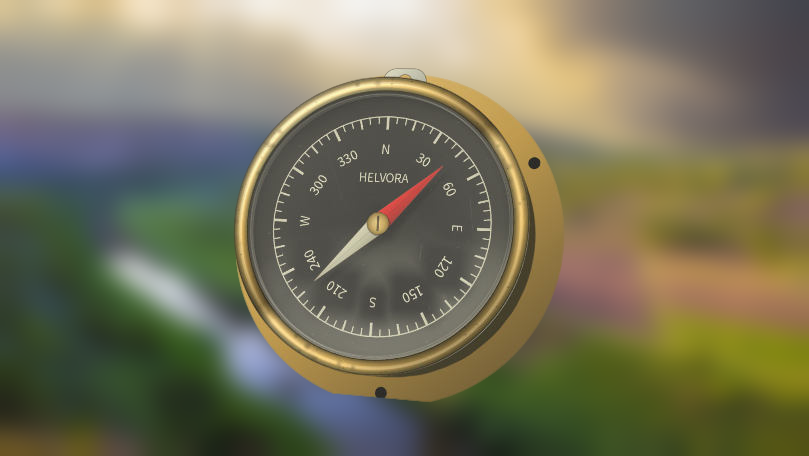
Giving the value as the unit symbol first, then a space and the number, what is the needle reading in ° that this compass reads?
° 45
